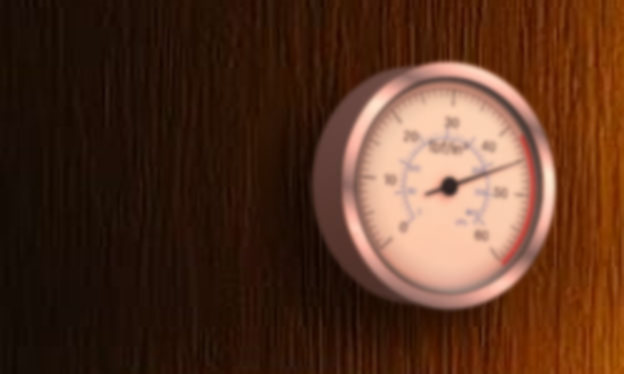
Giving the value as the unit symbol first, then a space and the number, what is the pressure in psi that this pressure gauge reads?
psi 45
